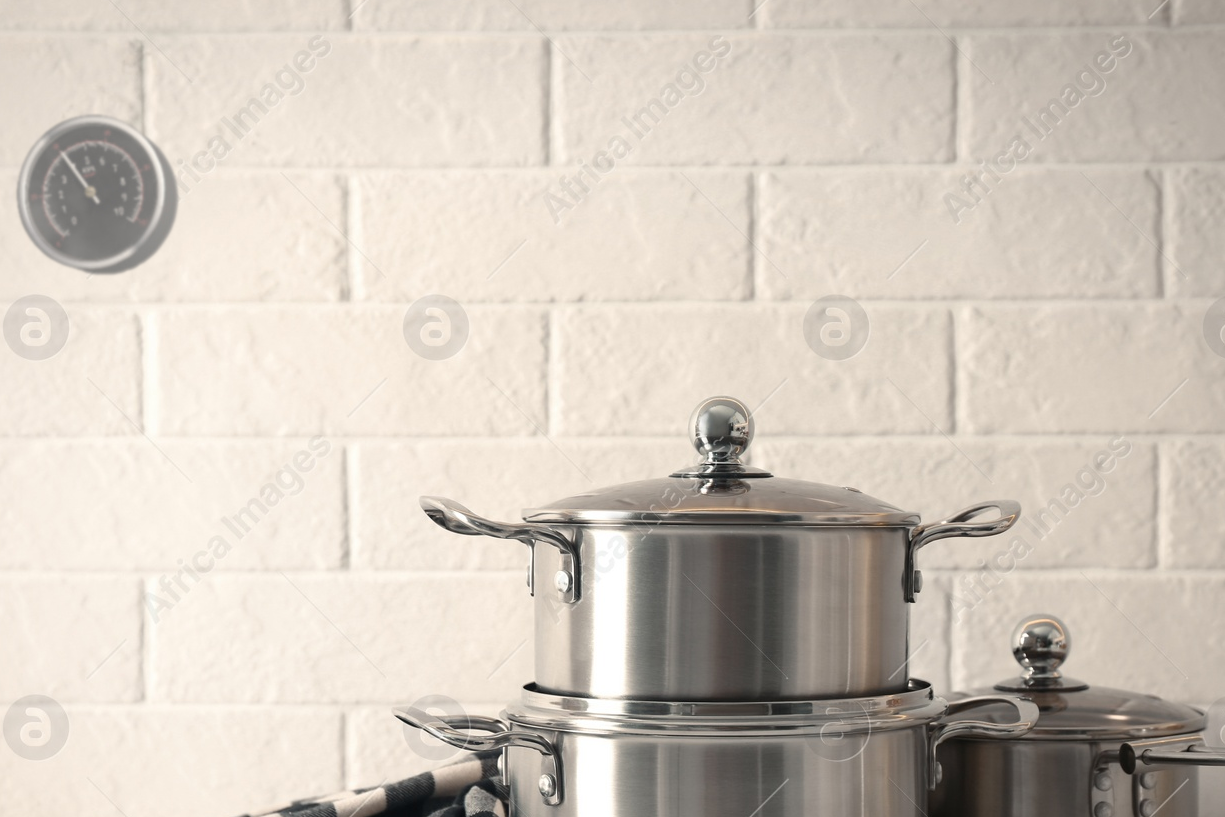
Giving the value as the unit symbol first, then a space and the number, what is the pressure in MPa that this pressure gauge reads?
MPa 4
